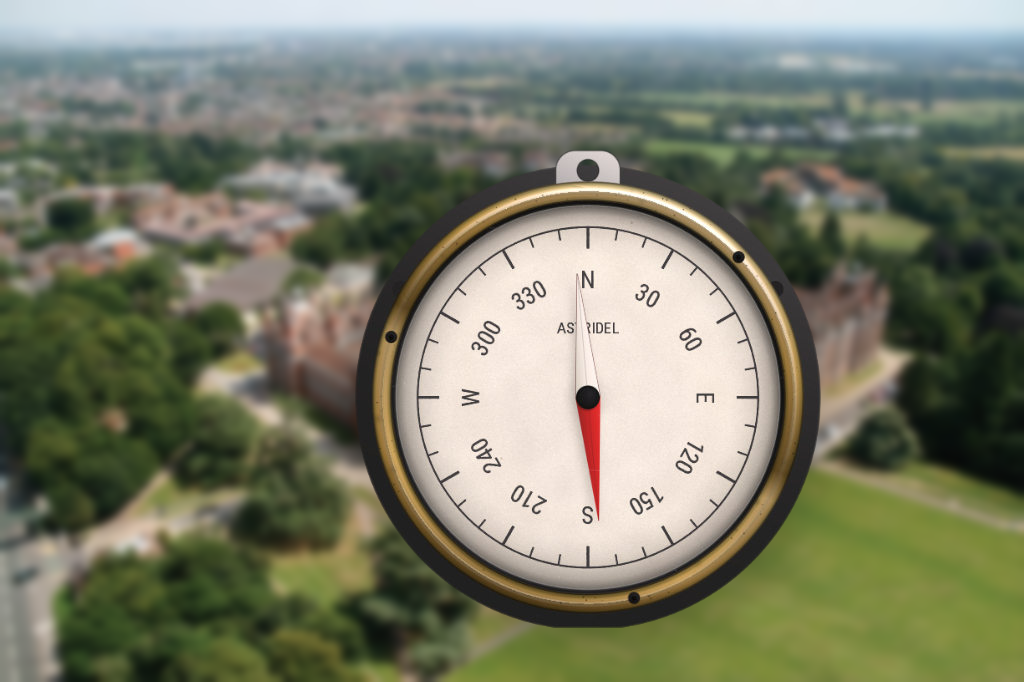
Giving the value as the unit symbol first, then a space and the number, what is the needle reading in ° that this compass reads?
° 175
